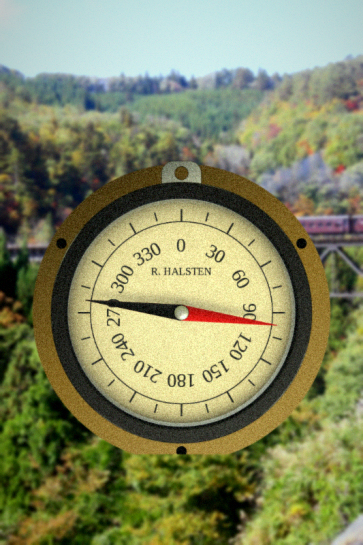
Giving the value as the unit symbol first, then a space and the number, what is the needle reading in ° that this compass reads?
° 97.5
